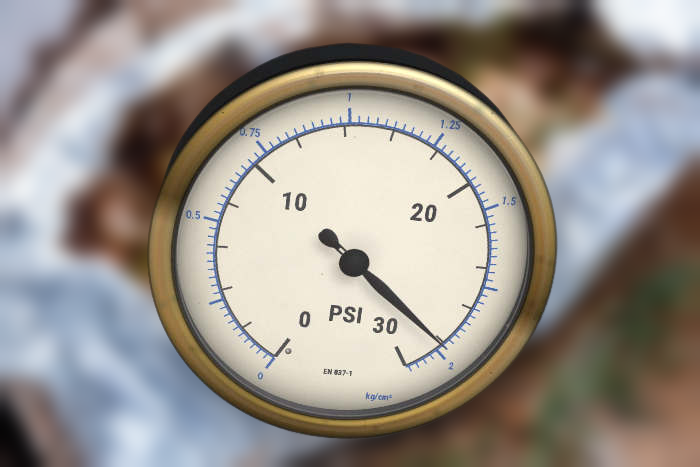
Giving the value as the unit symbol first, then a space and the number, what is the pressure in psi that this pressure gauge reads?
psi 28
